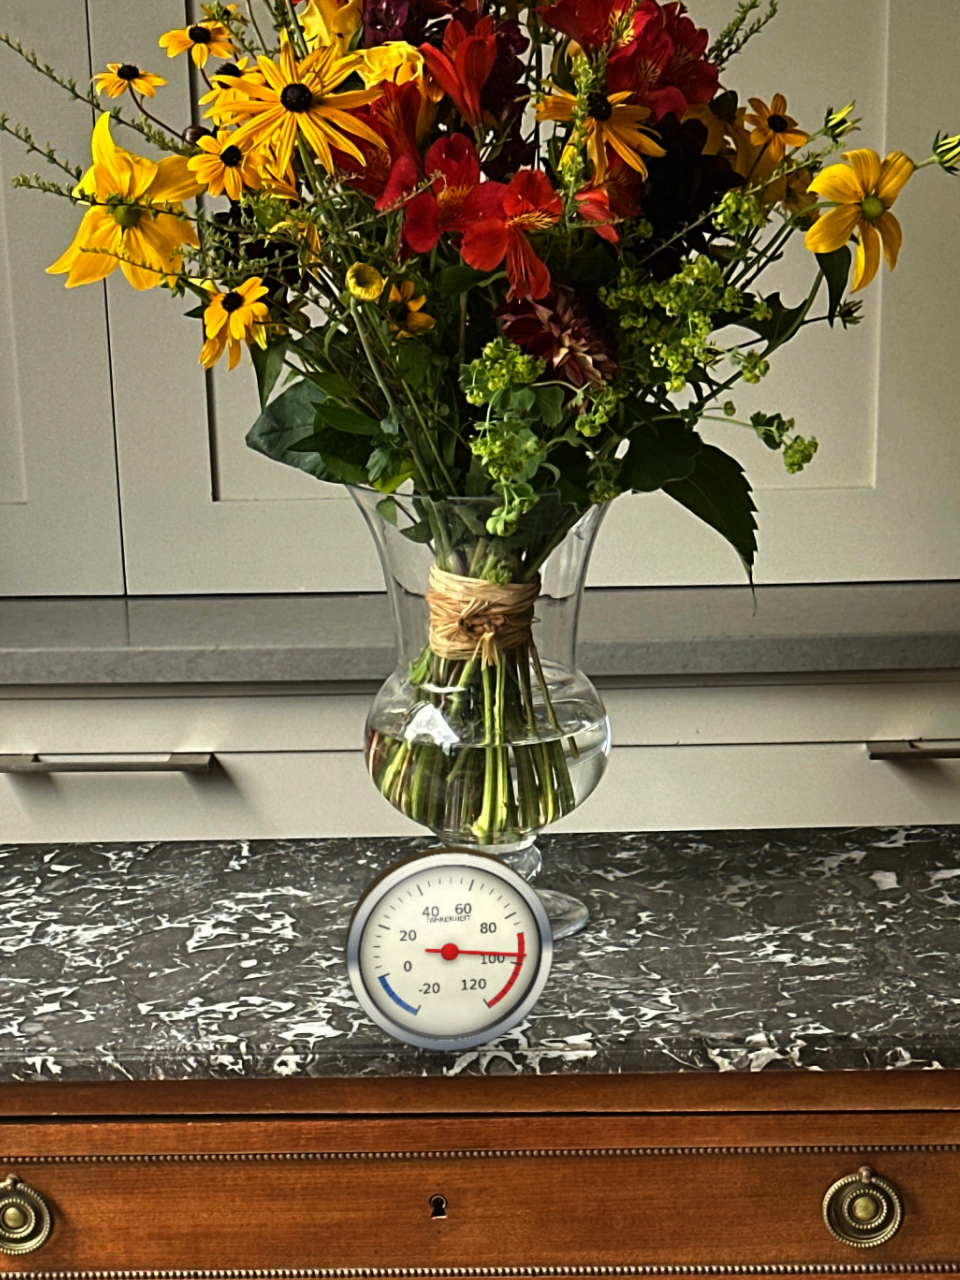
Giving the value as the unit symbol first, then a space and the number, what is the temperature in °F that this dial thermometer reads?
°F 96
